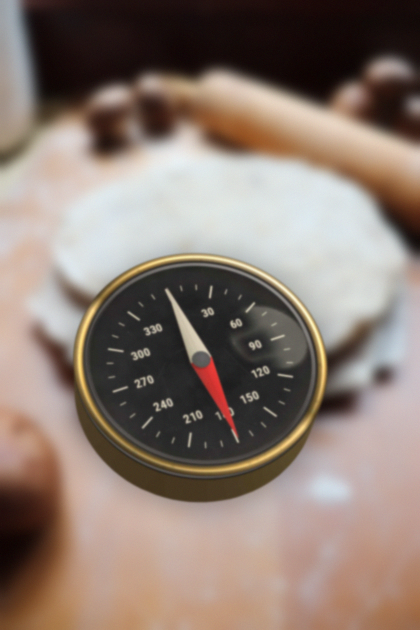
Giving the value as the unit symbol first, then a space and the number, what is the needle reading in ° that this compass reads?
° 180
